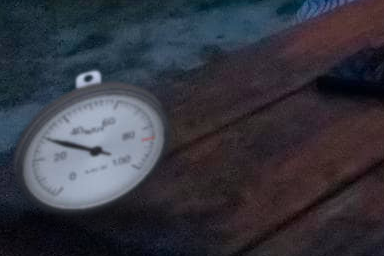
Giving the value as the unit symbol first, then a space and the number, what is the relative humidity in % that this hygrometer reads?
% 30
